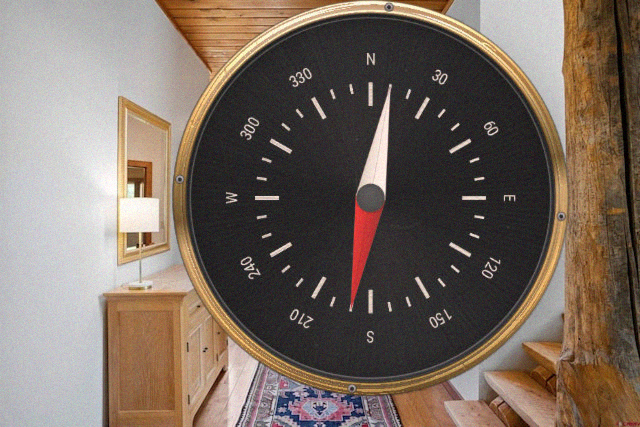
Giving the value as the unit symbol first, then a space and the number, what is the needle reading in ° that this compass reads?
° 190
